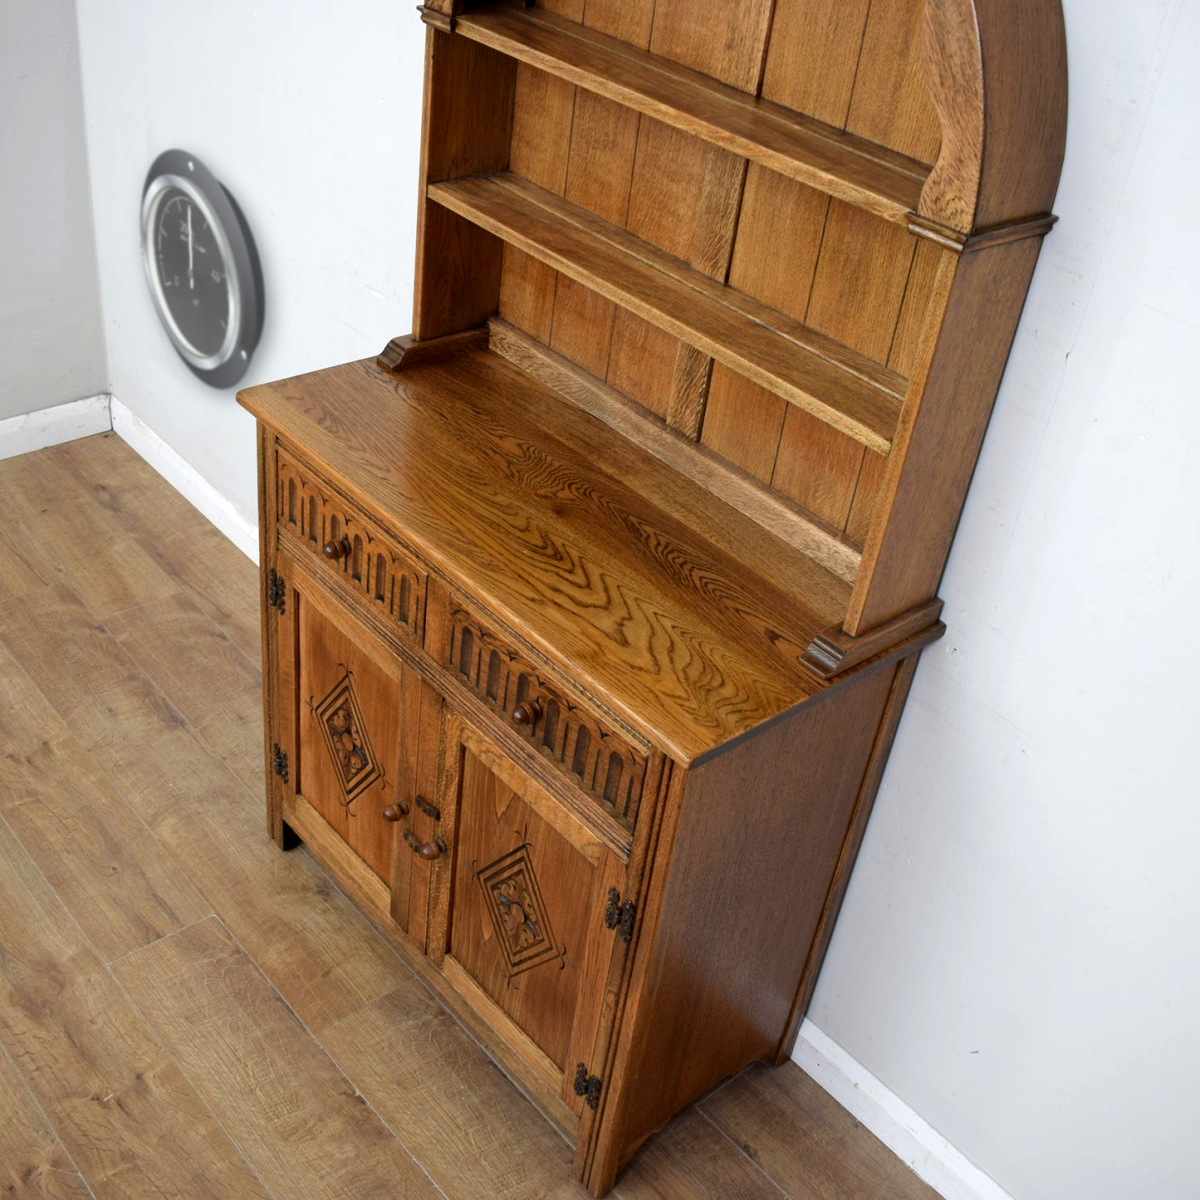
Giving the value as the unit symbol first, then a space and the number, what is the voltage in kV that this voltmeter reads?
kV 25
